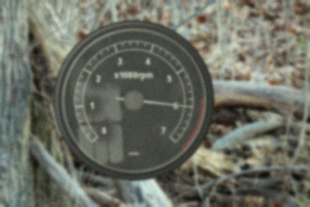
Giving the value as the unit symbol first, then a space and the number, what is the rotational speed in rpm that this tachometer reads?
rpm 6000
